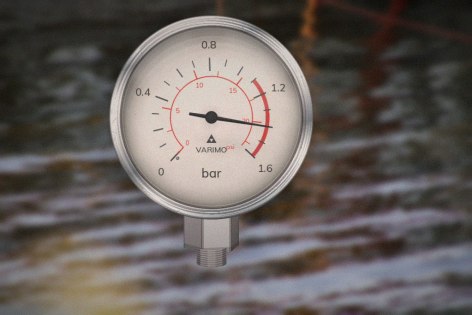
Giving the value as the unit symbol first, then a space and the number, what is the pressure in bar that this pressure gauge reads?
bar 1.4
